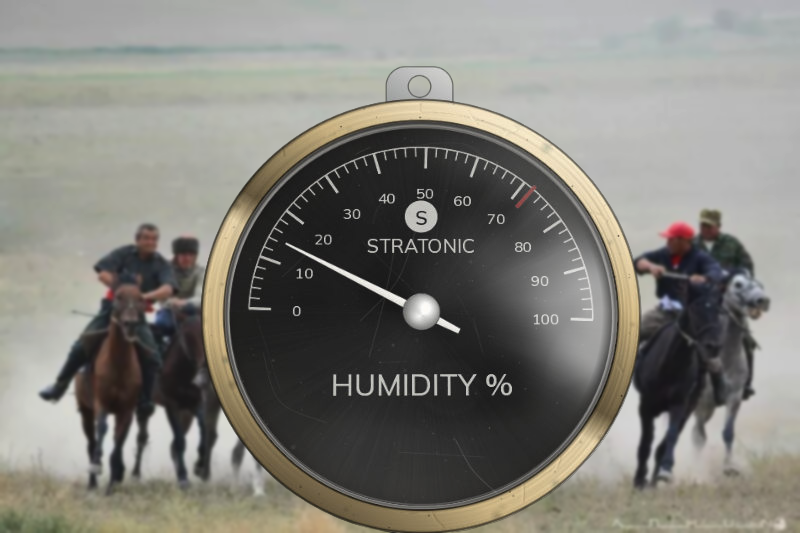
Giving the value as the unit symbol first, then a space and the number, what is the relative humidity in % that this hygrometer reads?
% 14
